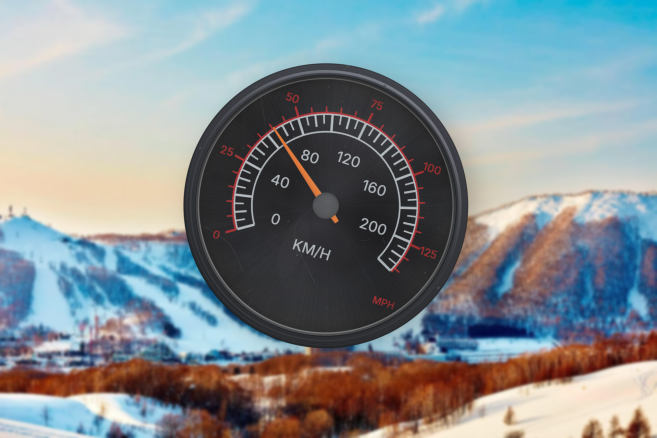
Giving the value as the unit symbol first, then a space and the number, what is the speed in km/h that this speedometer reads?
km/h 65
